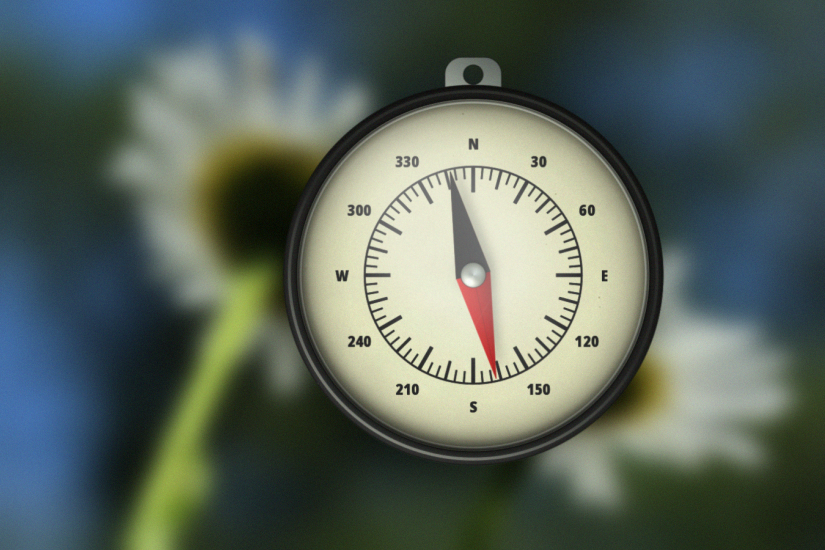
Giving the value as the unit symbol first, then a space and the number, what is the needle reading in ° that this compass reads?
° 167.5
